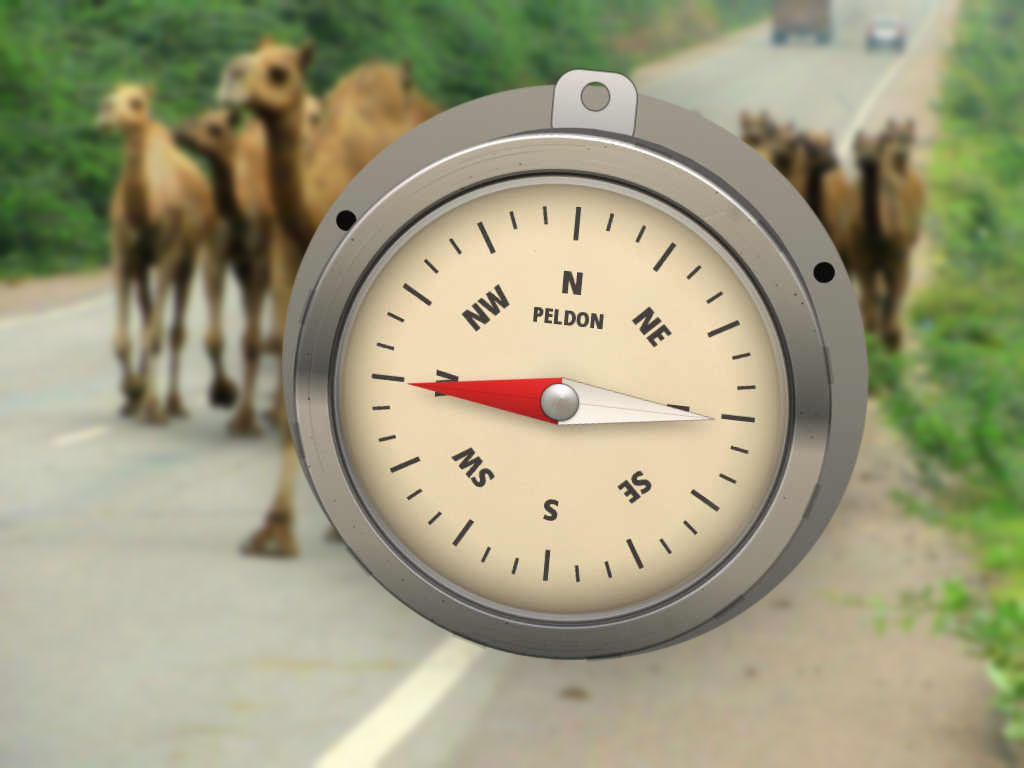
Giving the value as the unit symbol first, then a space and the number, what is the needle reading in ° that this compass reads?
° 270
